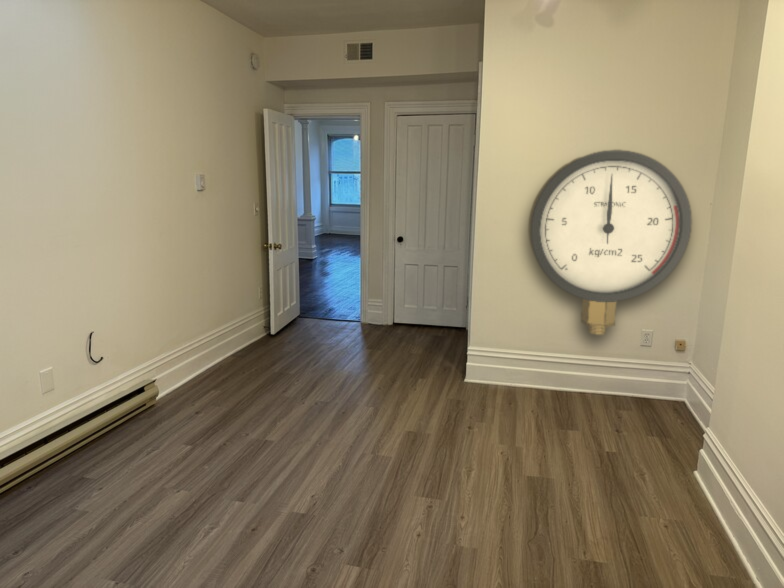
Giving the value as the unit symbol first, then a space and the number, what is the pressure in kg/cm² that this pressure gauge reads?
kg/cm² 12.5
